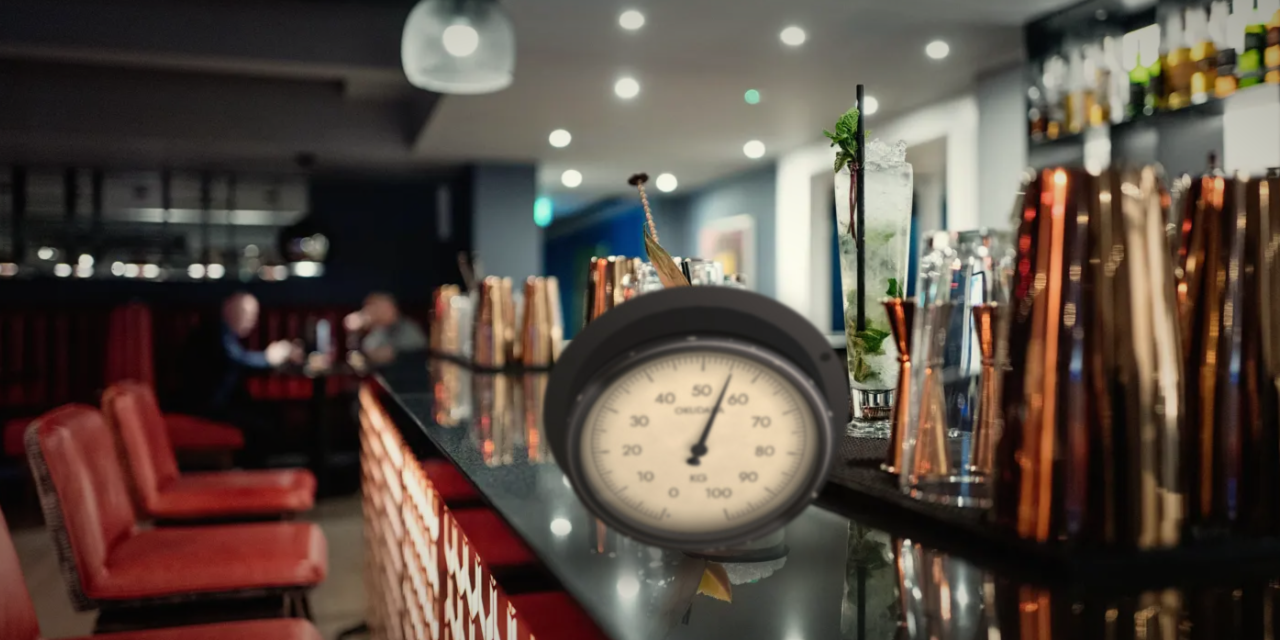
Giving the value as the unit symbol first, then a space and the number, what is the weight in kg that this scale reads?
kg 55
